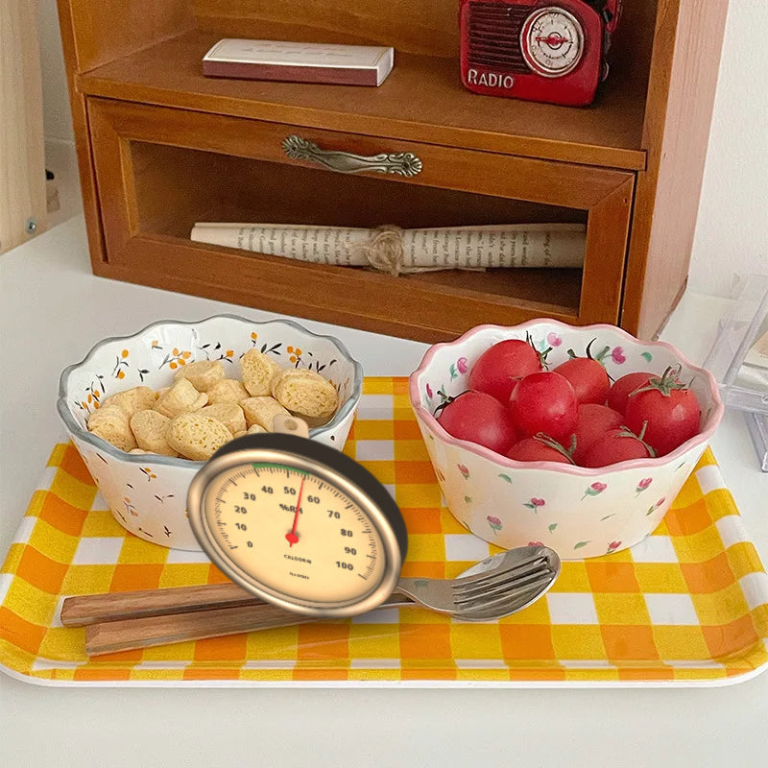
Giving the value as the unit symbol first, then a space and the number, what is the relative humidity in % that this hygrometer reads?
% 55
